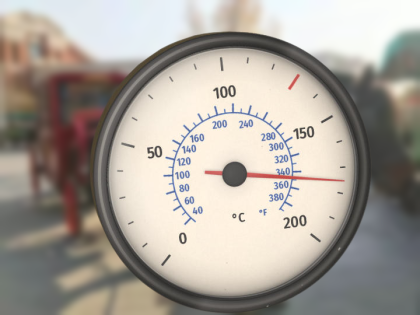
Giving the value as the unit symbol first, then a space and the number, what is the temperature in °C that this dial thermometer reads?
°C 175
